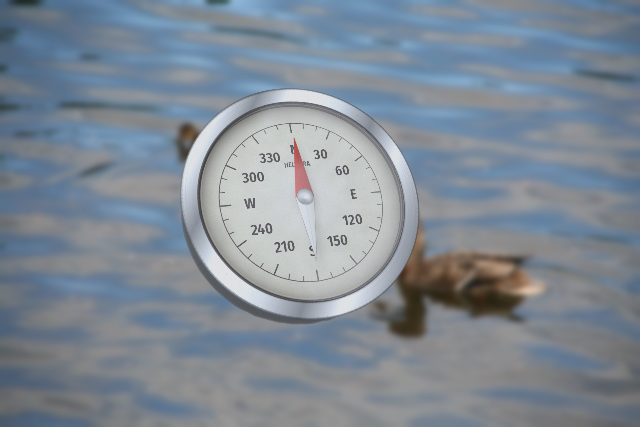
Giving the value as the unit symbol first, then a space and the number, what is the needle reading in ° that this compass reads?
° 0
